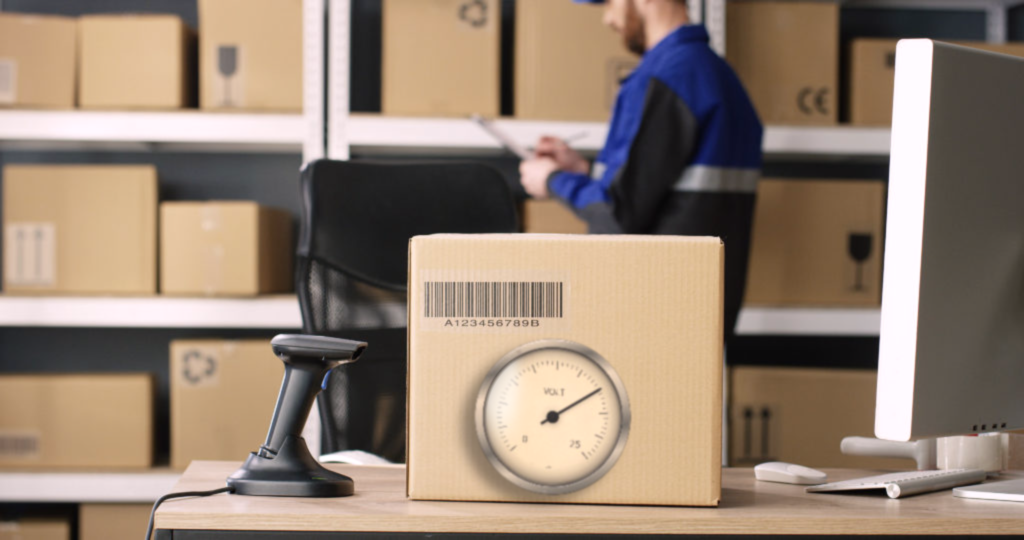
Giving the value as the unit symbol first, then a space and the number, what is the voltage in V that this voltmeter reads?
V 17.5
